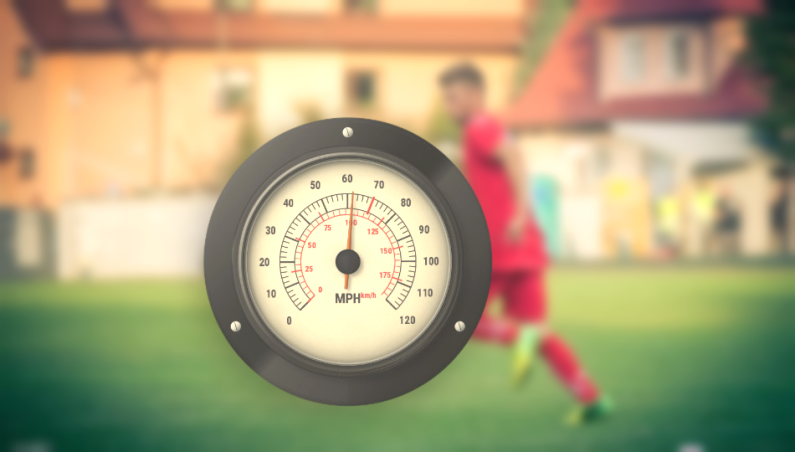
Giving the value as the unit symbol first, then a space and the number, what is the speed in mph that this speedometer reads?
mph 62
